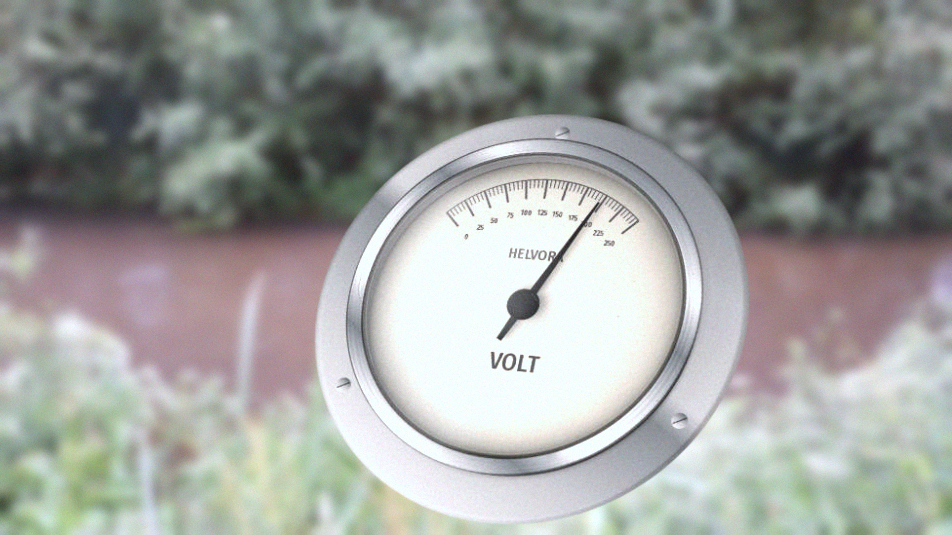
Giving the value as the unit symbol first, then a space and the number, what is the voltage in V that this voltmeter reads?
V 200
